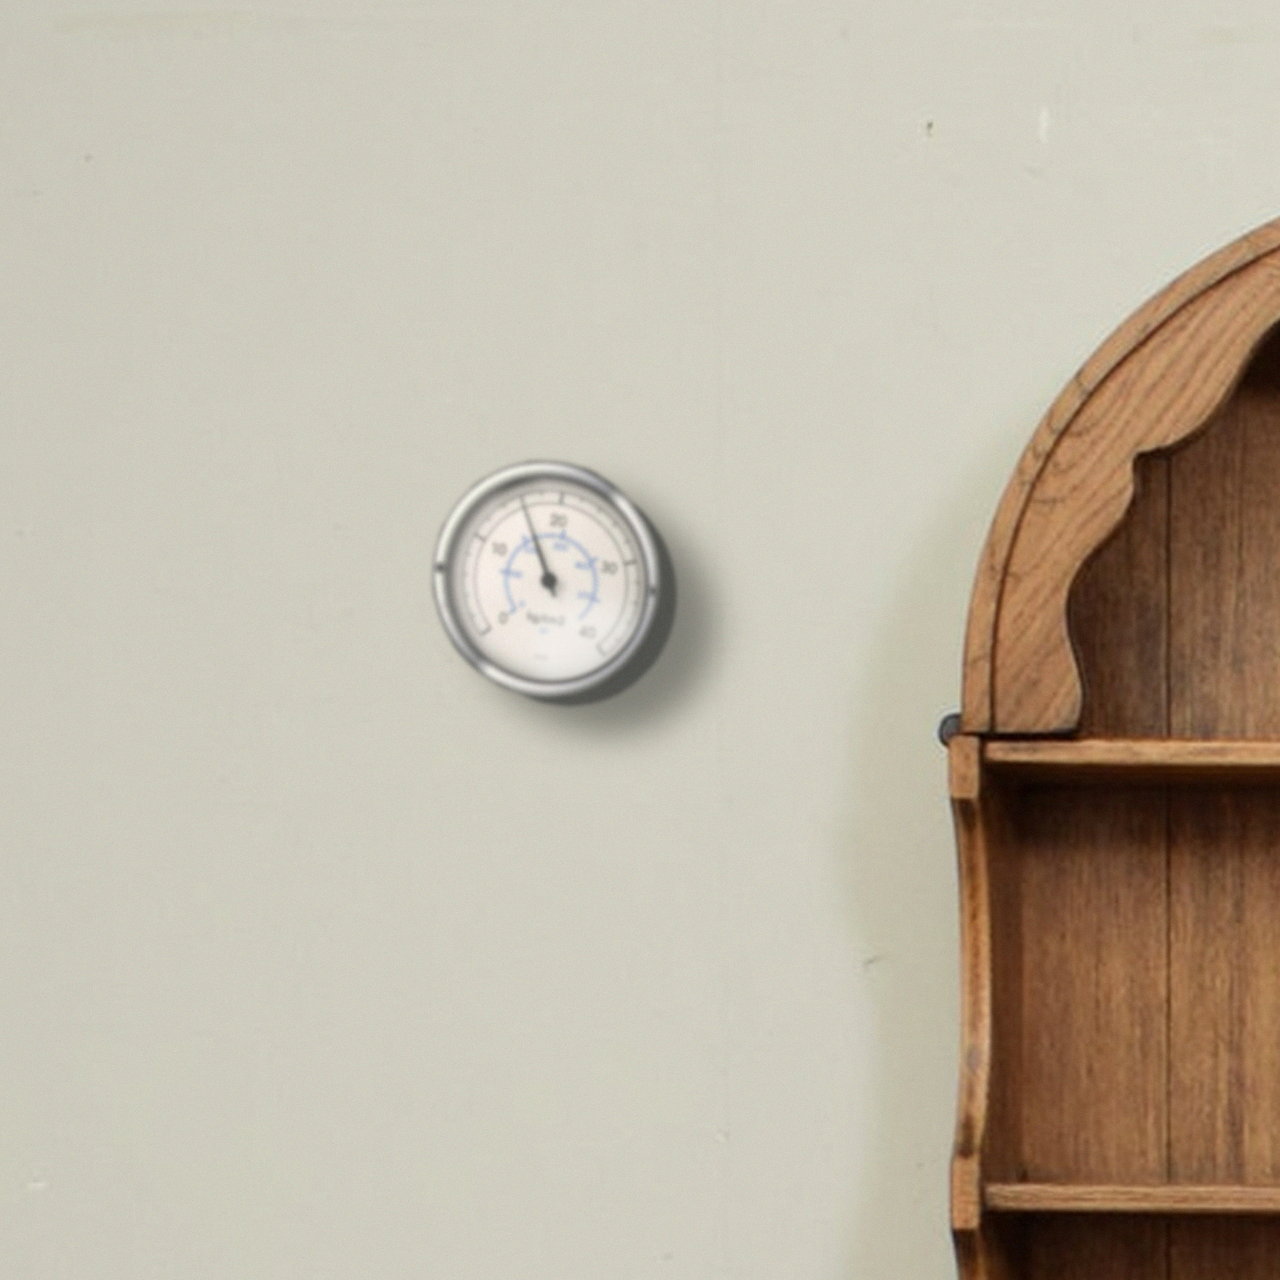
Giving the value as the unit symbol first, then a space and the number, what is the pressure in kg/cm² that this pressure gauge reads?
kg/cm² 16
